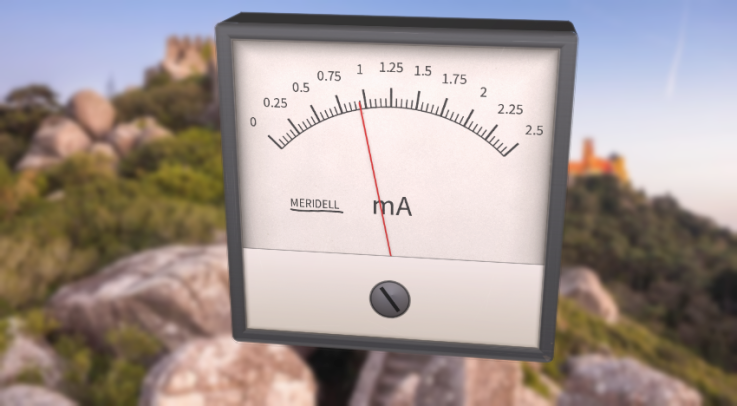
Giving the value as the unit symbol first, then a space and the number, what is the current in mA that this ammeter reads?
mA 0.95
